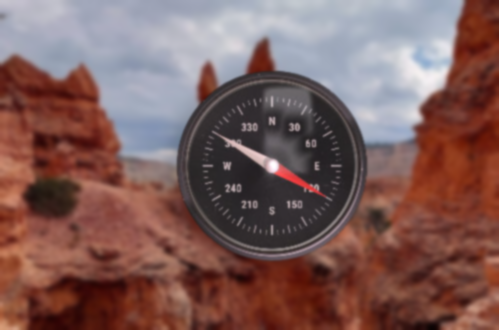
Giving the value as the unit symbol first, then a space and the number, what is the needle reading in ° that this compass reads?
° 120
